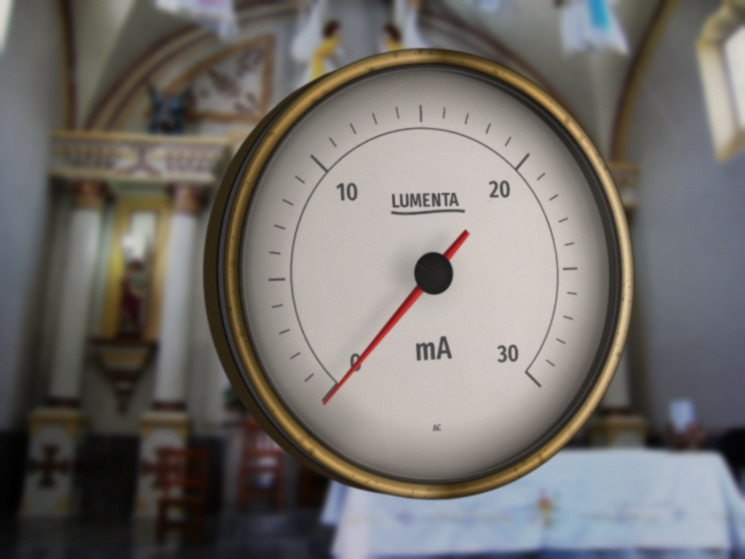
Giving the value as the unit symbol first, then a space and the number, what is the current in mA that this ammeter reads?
mA 0
